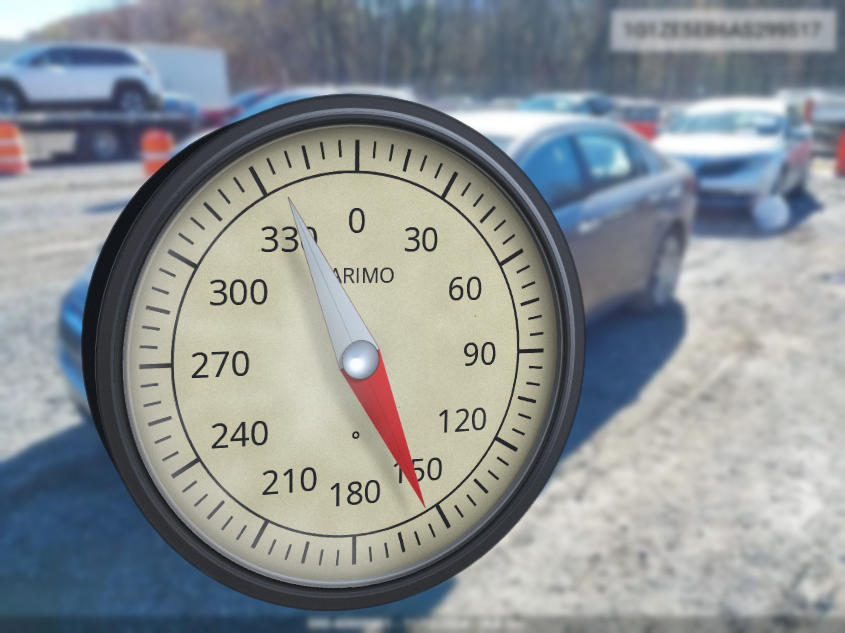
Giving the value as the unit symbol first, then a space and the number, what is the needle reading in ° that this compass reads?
° 155
